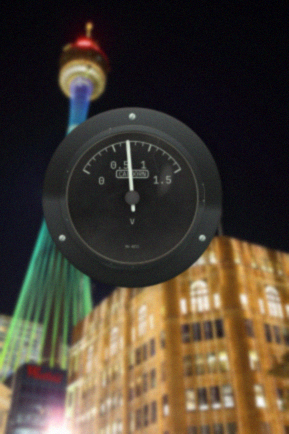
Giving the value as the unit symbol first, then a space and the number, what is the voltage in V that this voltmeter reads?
V 0.7
